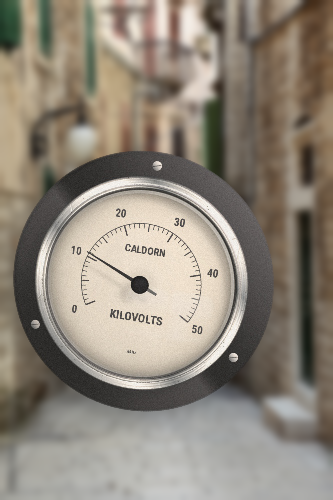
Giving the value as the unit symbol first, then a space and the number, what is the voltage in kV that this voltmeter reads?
kV 11
